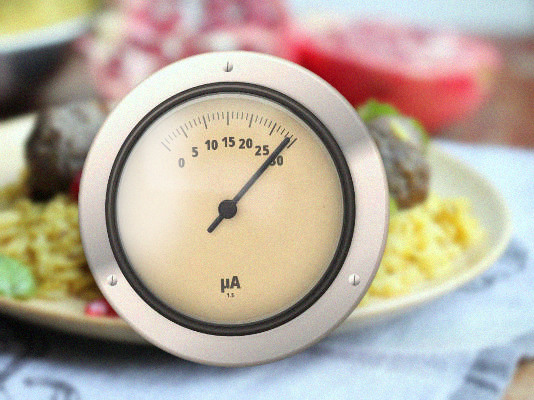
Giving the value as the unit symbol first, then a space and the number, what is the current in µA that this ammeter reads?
µA 29
